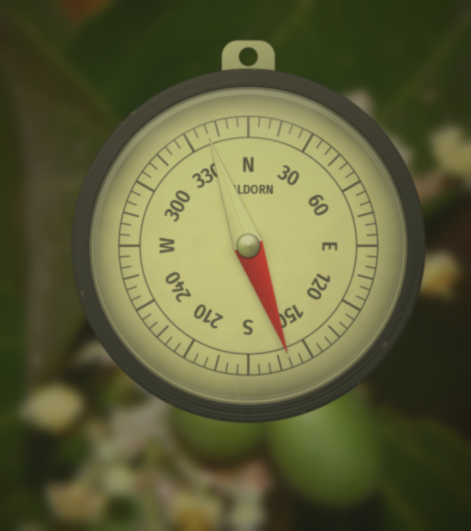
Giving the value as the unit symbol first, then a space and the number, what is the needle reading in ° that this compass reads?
° 160
